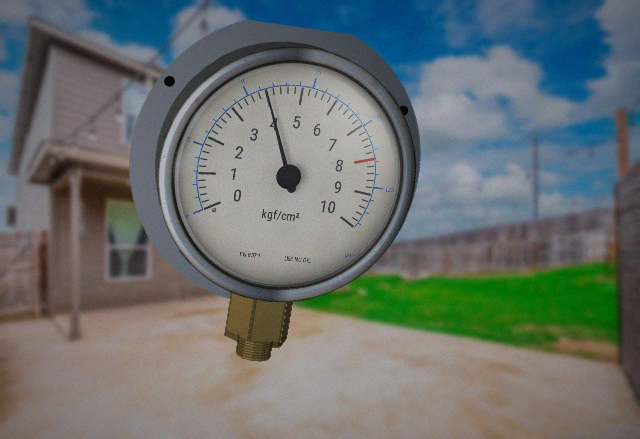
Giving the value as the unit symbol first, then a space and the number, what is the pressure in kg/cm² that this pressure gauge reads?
kg/cm² 4
